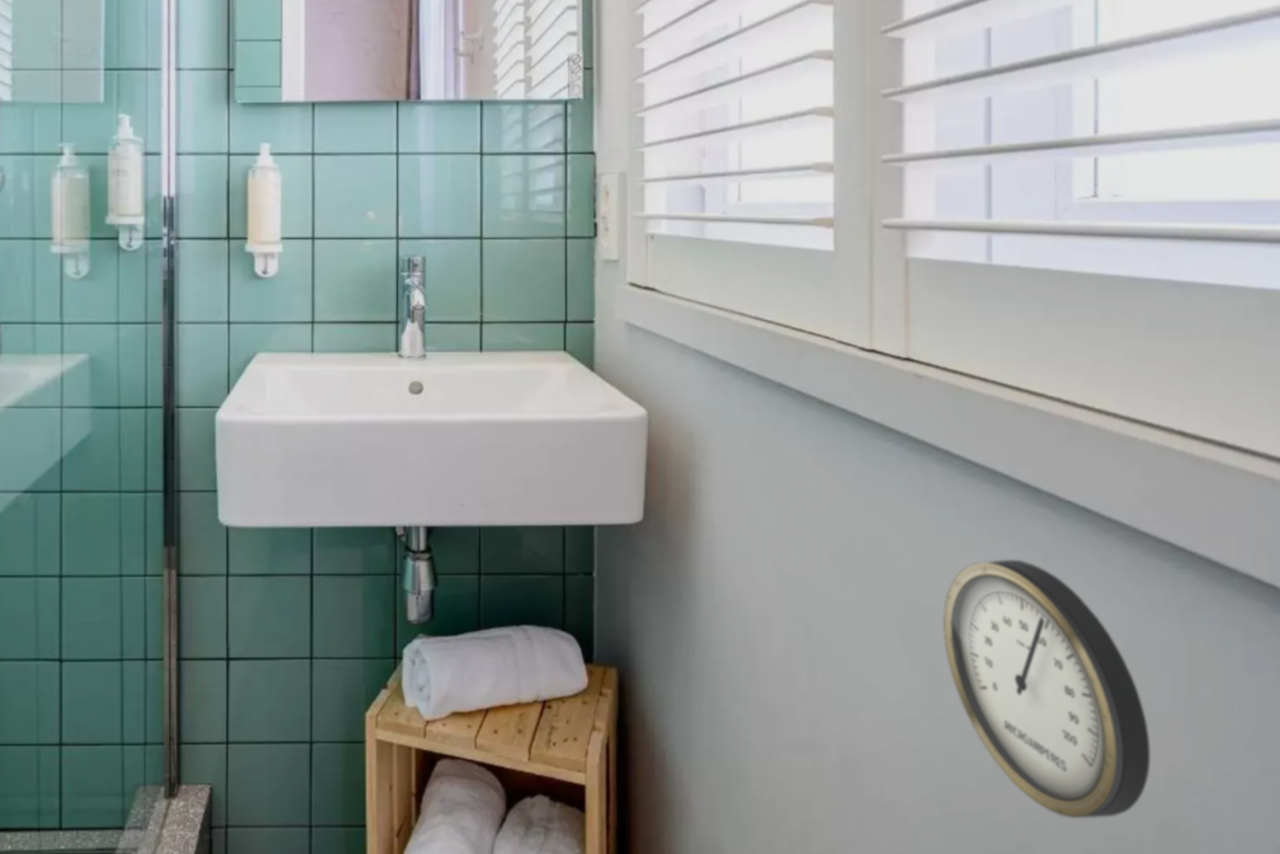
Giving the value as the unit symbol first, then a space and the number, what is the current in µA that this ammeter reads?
µA 60
